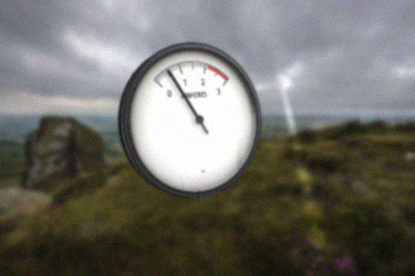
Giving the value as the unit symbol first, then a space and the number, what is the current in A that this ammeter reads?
A 0.5
